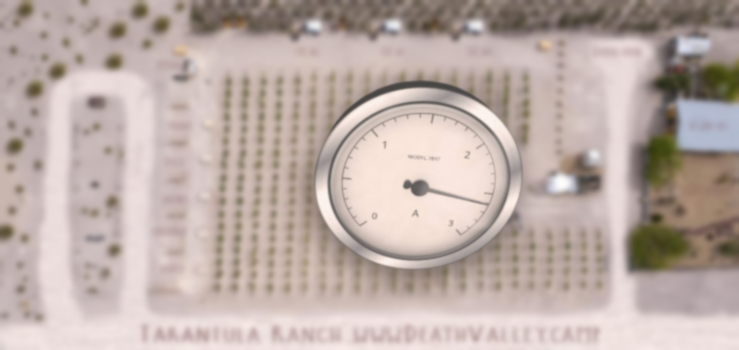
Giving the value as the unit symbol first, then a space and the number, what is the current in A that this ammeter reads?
A 2.6
